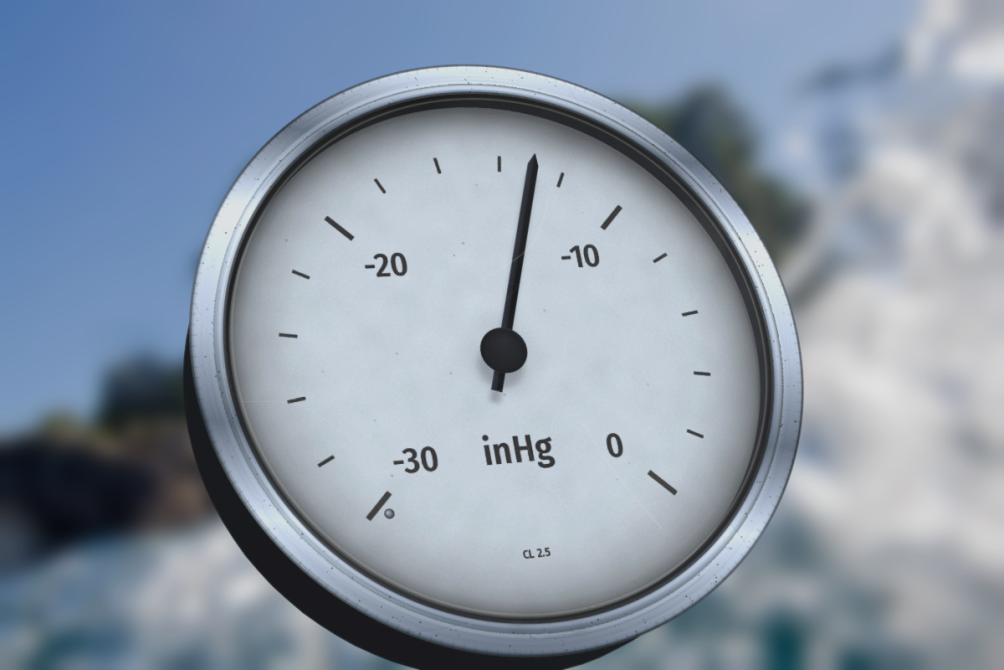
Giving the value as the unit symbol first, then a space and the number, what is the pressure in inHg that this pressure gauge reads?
inHg -13
